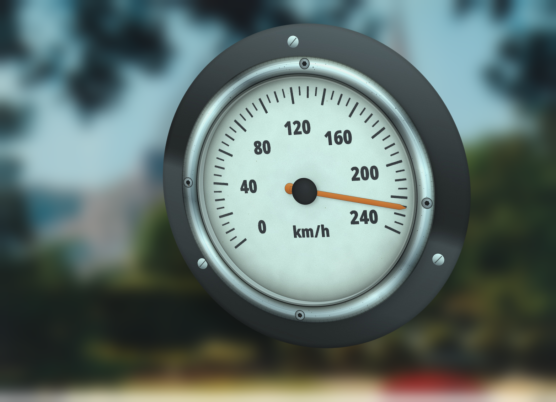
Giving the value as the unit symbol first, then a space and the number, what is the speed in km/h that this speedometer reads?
km/h 225
